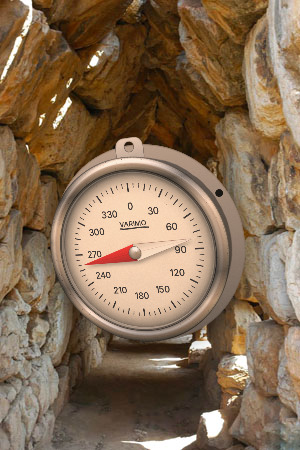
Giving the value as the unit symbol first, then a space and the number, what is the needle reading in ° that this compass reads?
° 260
